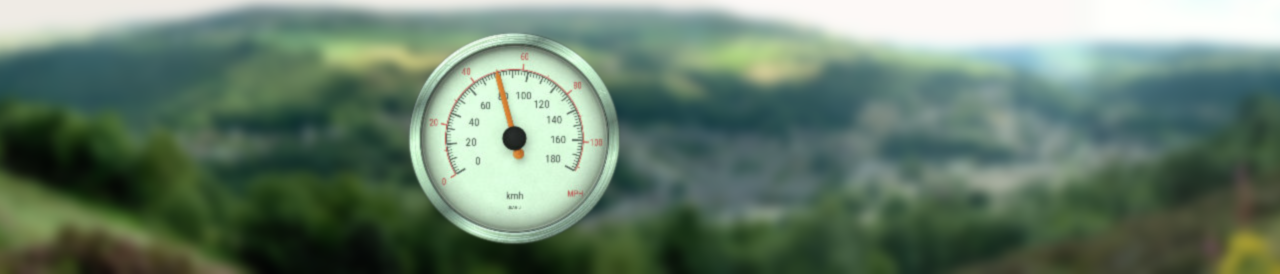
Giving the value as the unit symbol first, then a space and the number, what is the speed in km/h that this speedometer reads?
km/h 80
